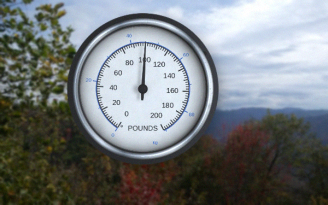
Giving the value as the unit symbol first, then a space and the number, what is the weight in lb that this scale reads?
lb 100
